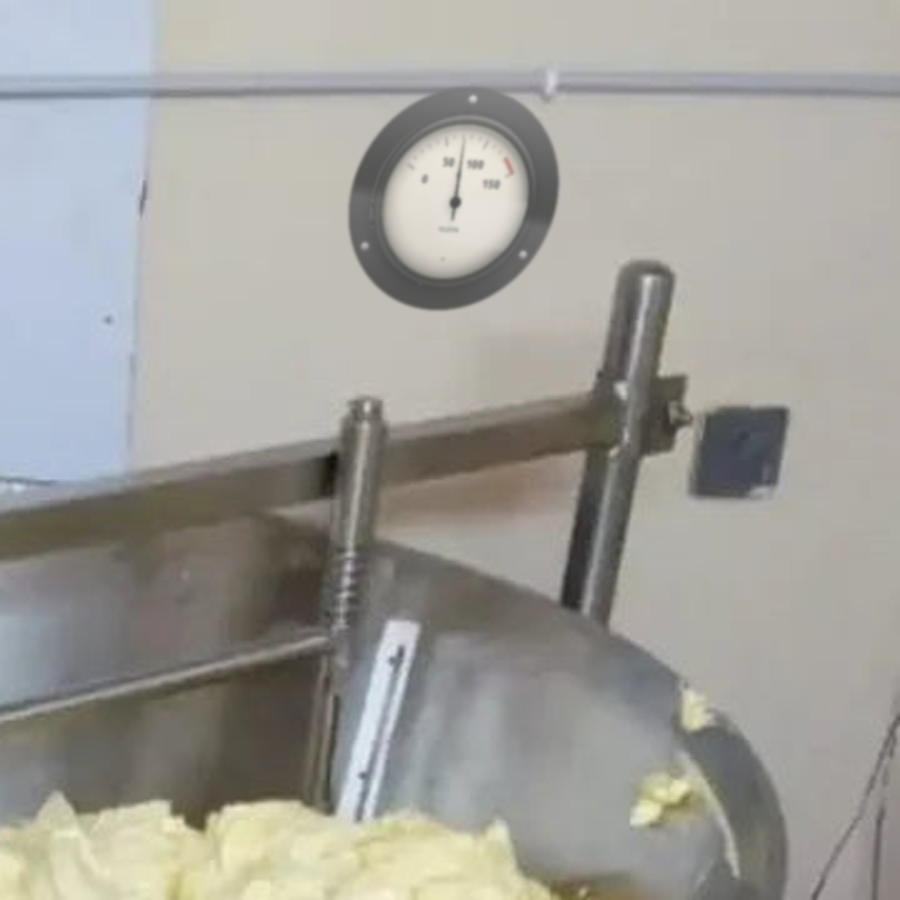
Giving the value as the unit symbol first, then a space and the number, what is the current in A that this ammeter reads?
A 70
